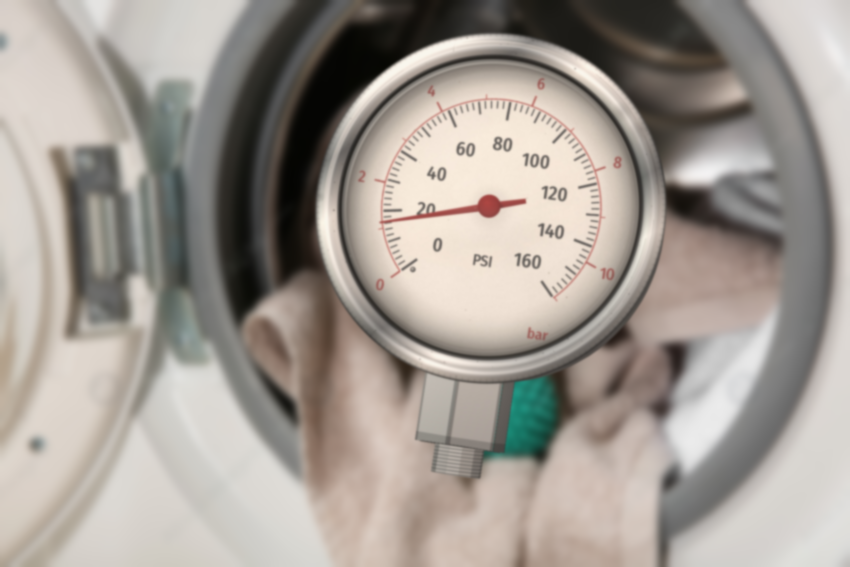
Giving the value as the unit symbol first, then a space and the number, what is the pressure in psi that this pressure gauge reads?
psi 16
